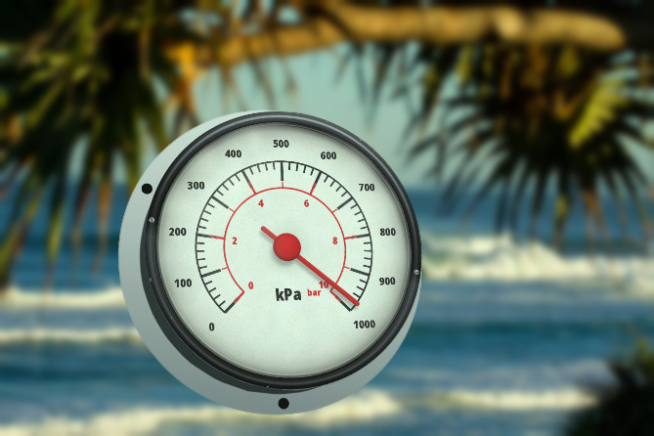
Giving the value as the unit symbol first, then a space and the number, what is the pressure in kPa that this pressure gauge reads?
kPa 980
